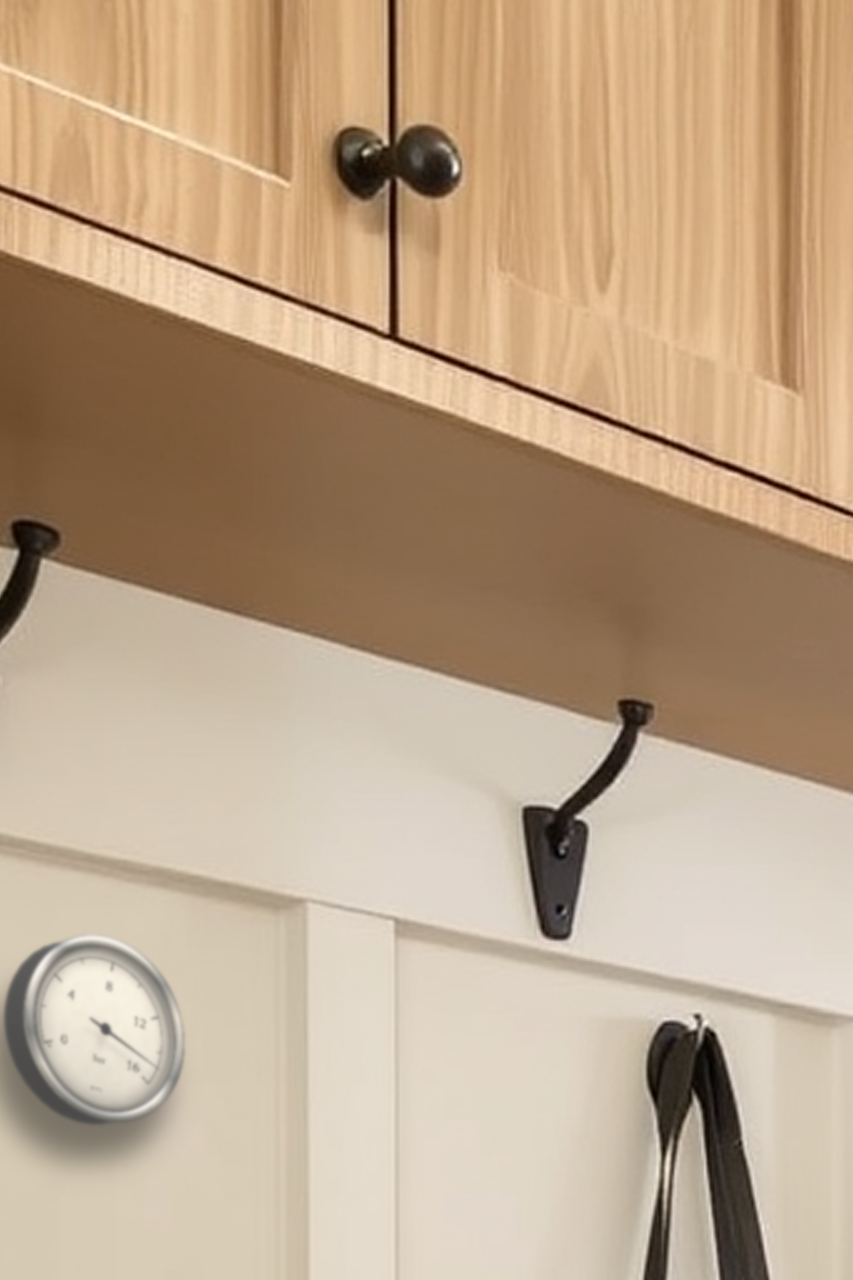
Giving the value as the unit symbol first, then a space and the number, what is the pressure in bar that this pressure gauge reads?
bar 15
